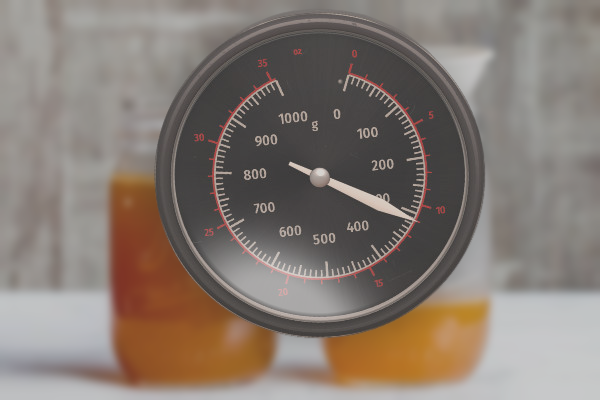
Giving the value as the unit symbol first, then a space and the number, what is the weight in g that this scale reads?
g 310
